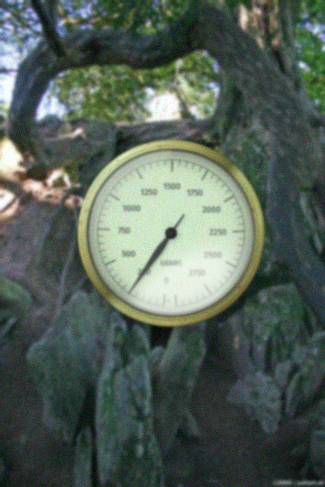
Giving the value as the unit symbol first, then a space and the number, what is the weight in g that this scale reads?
g 250
